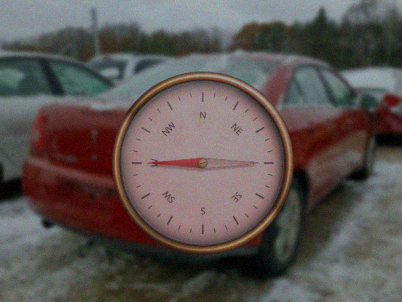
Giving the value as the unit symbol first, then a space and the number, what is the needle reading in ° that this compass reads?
° 270
